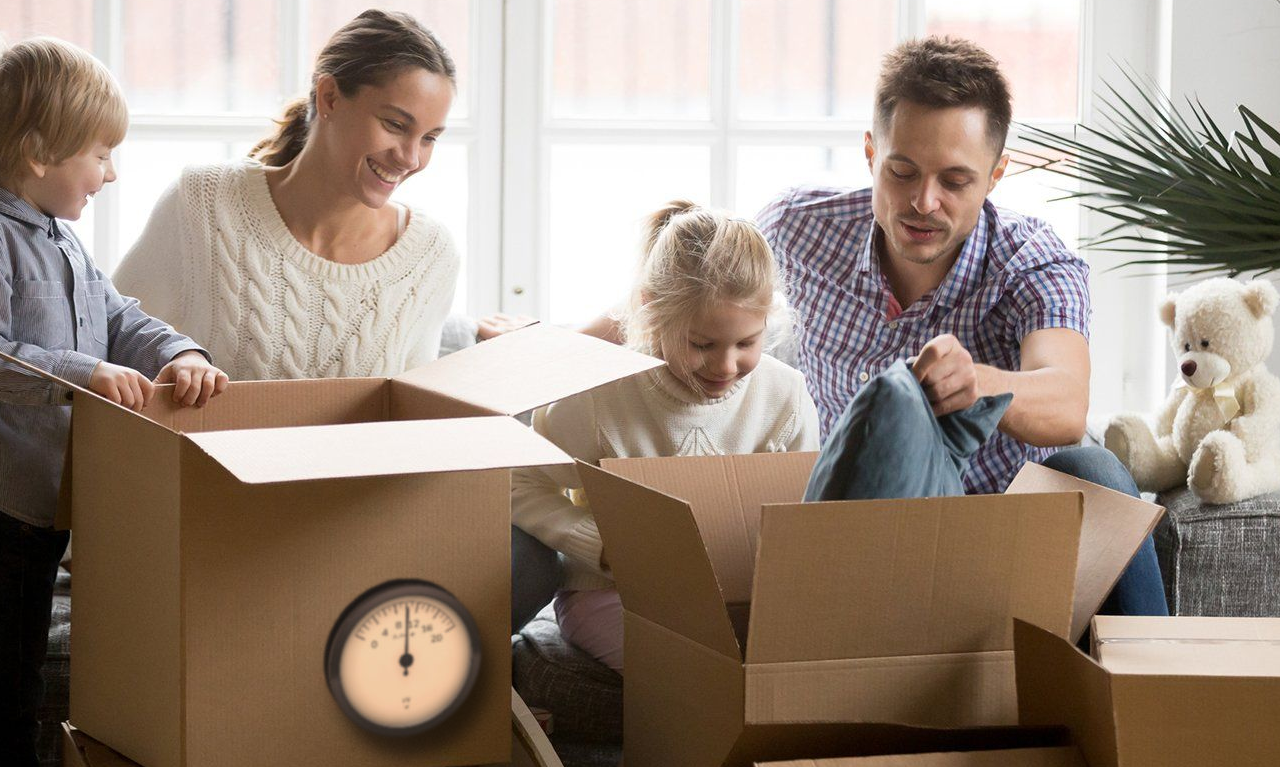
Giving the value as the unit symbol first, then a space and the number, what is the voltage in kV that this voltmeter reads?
kV 10
